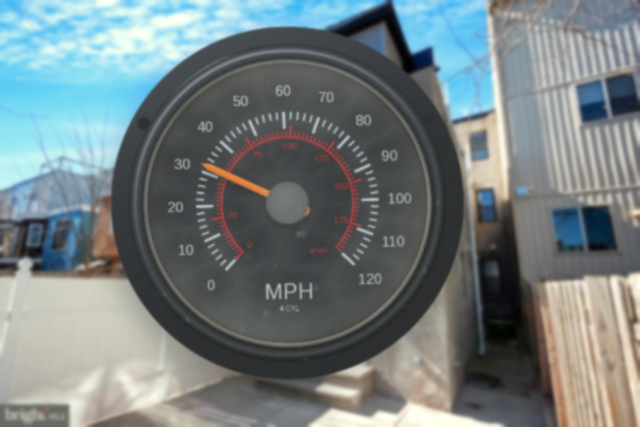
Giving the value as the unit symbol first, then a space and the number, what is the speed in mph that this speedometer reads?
mph 32
